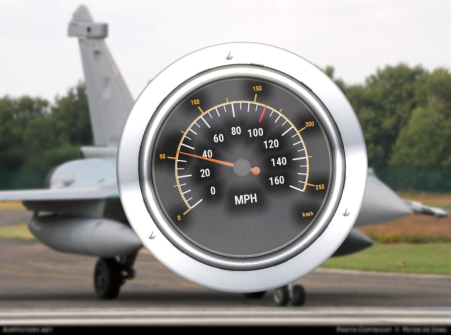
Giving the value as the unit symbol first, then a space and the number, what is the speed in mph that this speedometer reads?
mph 35
